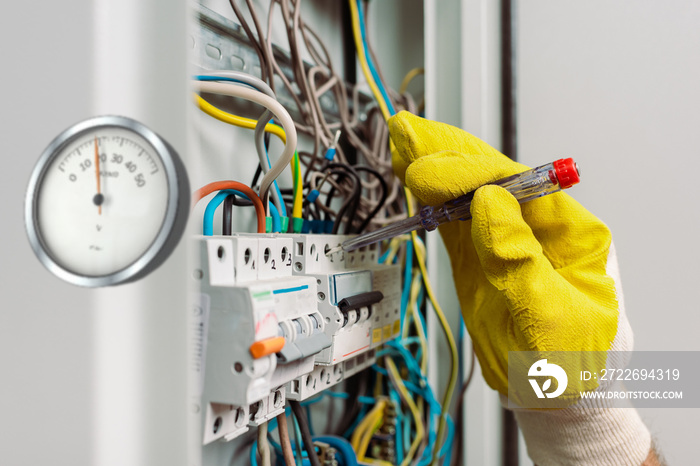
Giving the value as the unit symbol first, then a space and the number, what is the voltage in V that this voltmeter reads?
V 20
